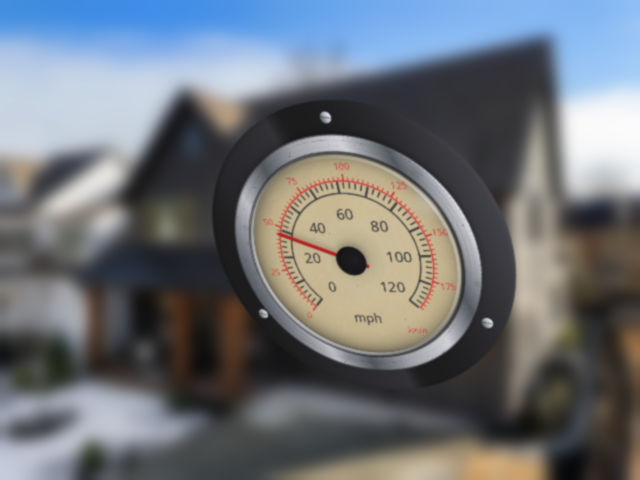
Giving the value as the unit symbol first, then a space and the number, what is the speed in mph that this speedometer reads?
mph 30
